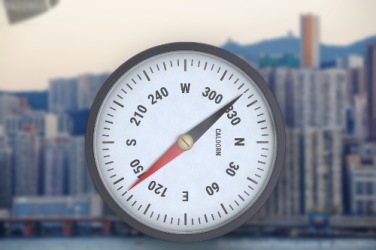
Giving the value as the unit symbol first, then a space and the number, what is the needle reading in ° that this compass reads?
° 140
